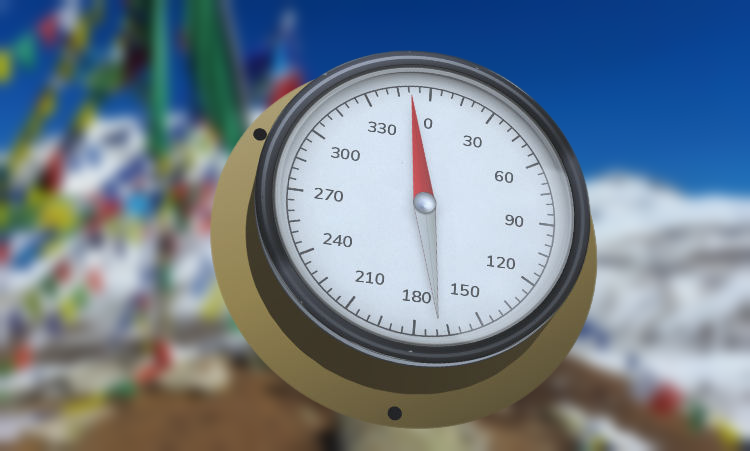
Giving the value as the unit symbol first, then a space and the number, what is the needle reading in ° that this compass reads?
° 350
